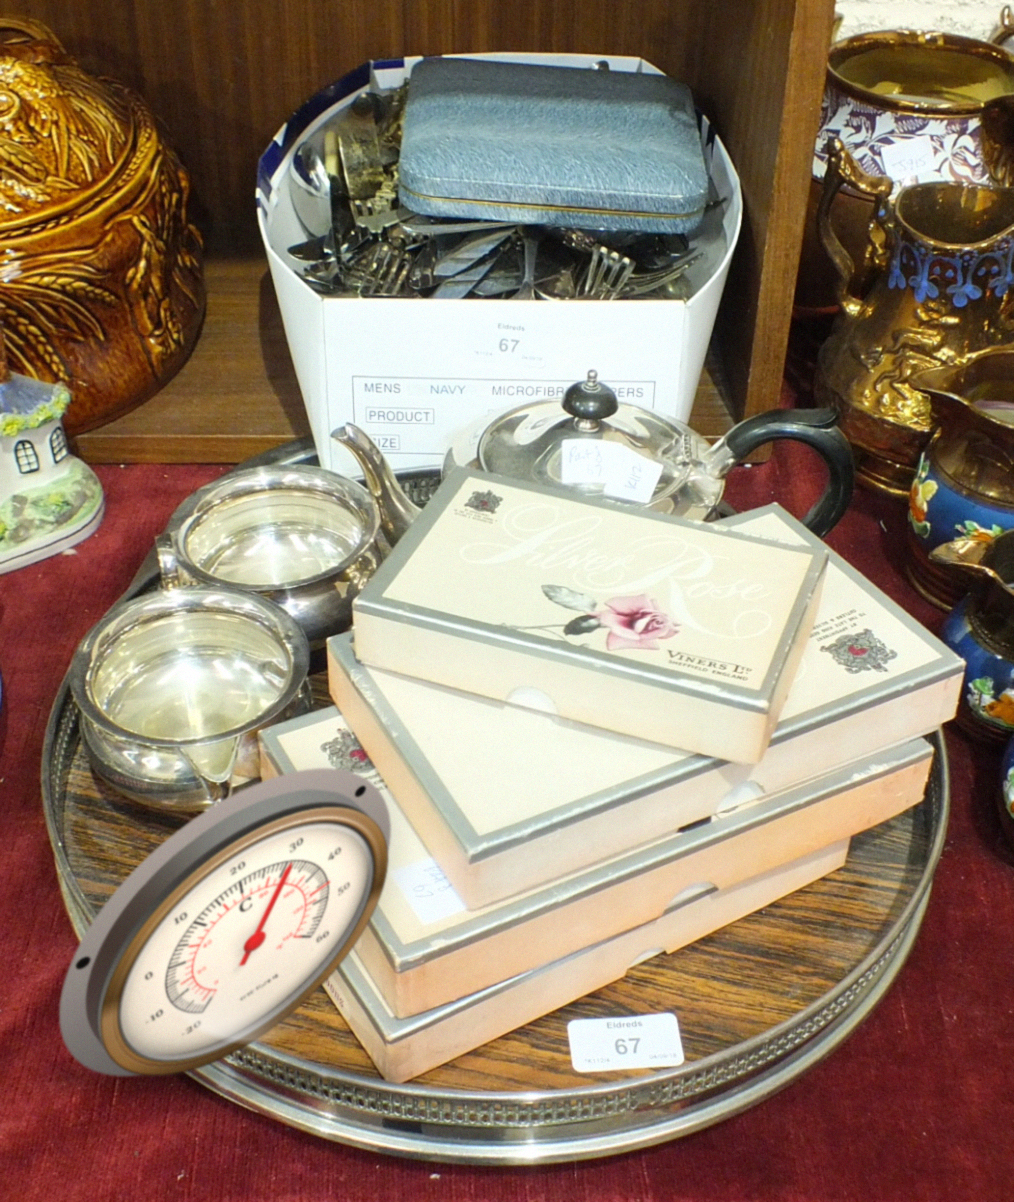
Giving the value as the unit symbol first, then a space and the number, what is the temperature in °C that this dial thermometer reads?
°C 30
